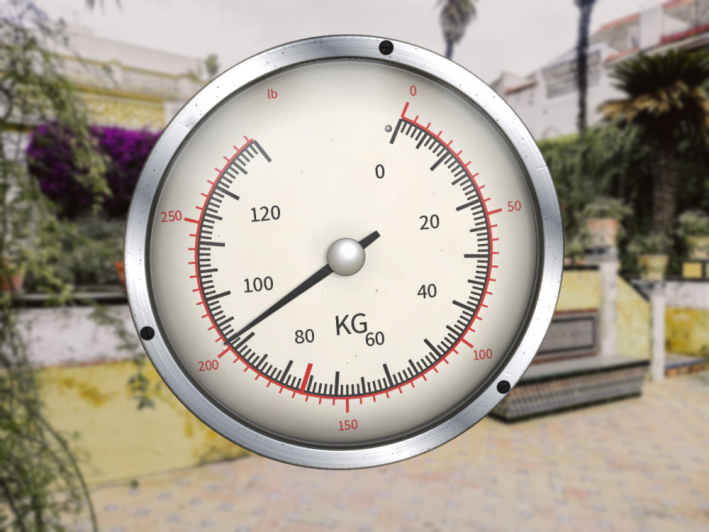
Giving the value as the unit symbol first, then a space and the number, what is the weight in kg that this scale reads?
kg 92
